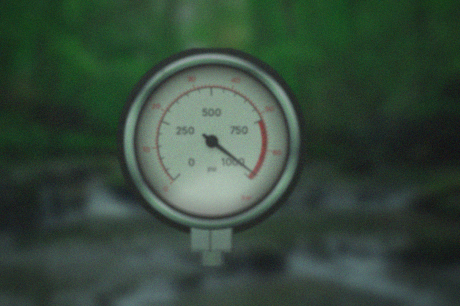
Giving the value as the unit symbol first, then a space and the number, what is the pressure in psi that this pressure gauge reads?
psi 975
